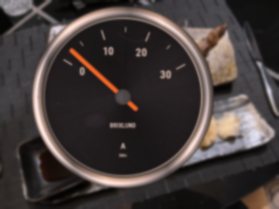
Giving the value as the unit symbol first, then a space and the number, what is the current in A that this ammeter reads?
A 2.5
